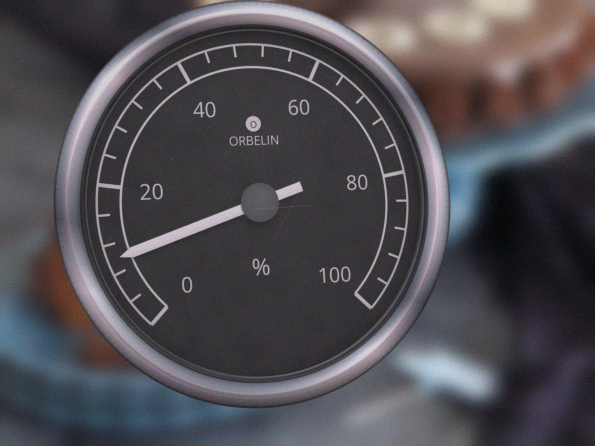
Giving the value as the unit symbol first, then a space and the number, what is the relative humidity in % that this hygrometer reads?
% 10
